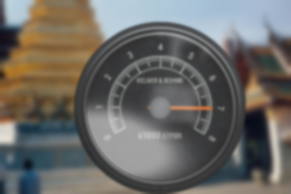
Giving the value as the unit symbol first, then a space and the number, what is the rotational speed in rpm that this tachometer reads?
rpm 7000
